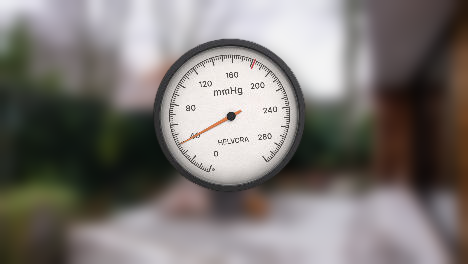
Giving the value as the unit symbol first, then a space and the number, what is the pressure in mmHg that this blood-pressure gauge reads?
mmHg 40
